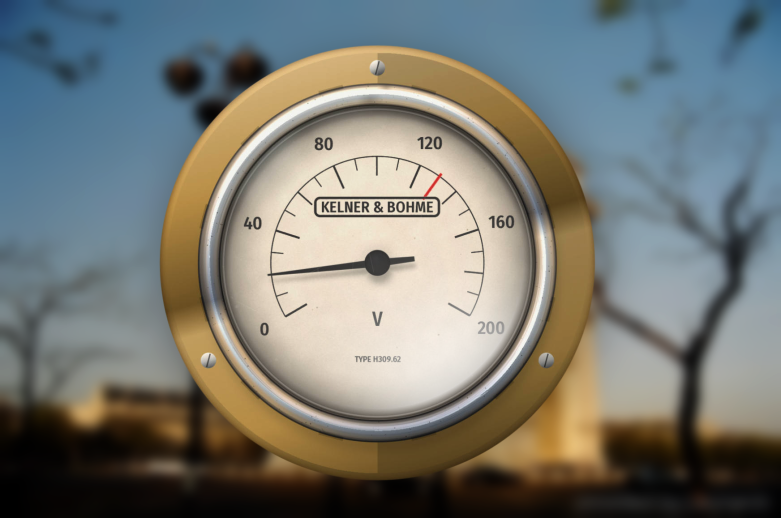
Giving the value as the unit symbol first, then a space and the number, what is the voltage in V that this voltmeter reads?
V 20
